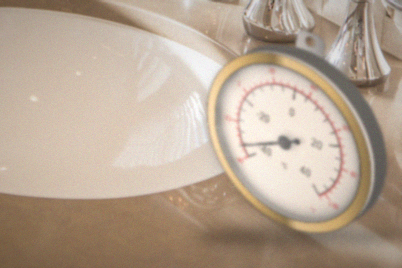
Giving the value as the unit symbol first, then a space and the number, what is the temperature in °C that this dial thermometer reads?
°C -36
